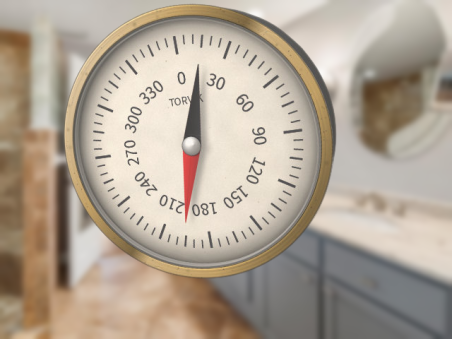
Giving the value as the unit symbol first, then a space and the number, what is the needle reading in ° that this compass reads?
° 195
